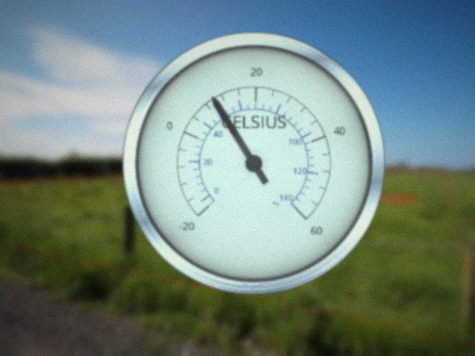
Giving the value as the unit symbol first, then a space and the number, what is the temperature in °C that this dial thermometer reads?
°C 10
